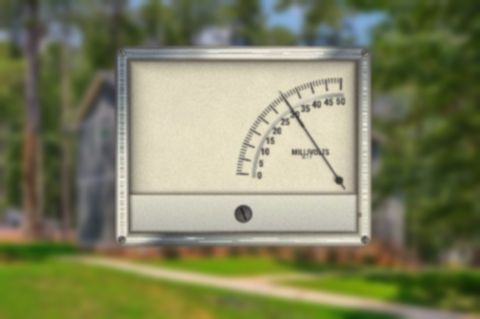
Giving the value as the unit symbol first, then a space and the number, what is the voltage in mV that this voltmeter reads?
mV 30
